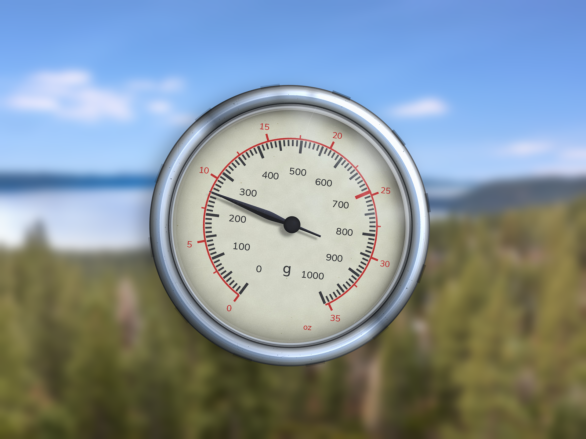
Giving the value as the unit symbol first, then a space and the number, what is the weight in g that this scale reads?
g 250
